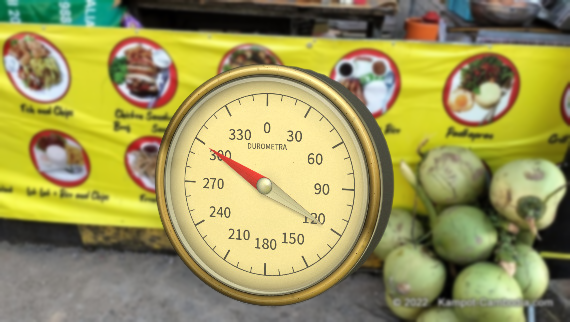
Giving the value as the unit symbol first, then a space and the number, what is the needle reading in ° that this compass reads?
° 300
